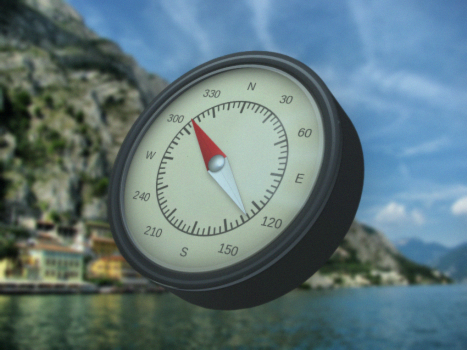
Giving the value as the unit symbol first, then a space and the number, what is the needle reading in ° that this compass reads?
° 310
